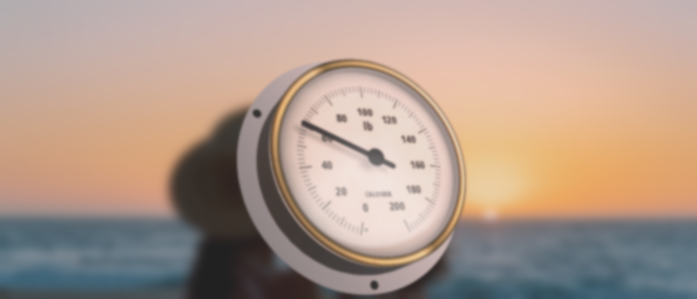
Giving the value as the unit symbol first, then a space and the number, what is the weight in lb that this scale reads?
lb 60
